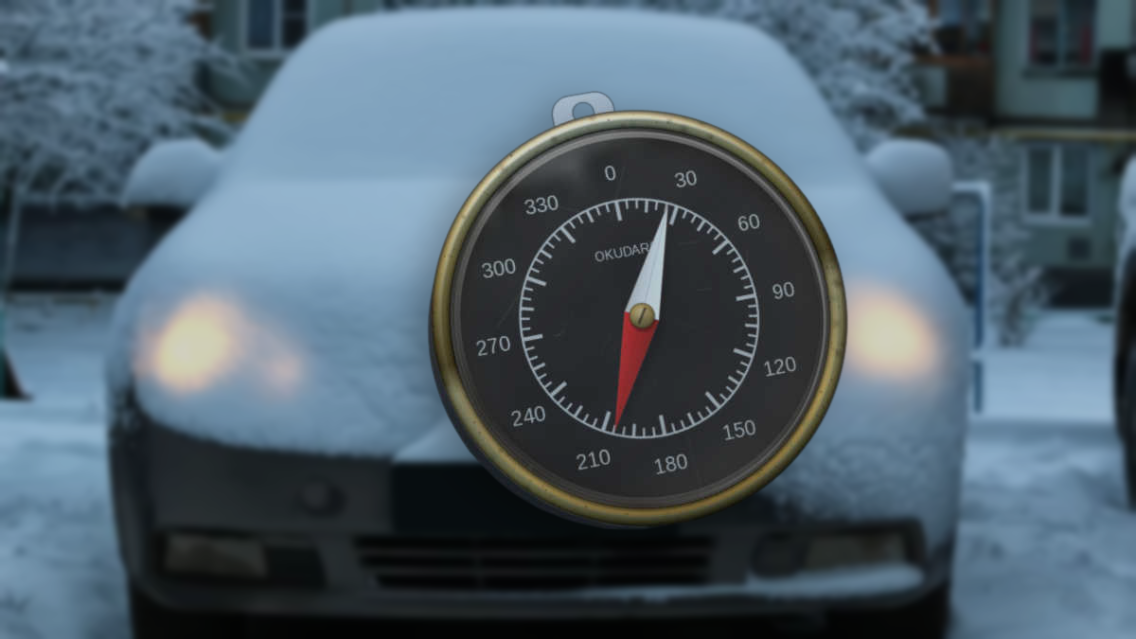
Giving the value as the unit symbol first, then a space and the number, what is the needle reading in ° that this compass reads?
° 205
